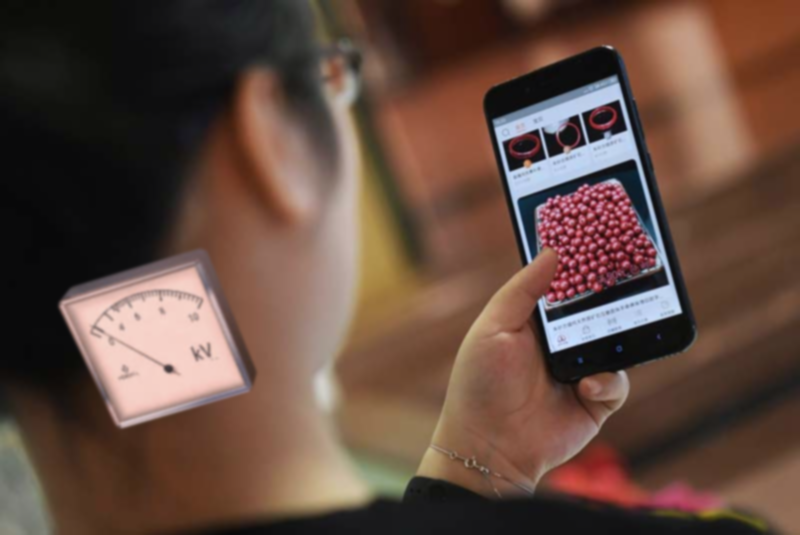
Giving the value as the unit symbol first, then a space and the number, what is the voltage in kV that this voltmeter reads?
kV 2
